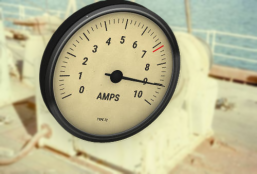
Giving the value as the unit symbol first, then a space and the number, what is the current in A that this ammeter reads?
A 9
